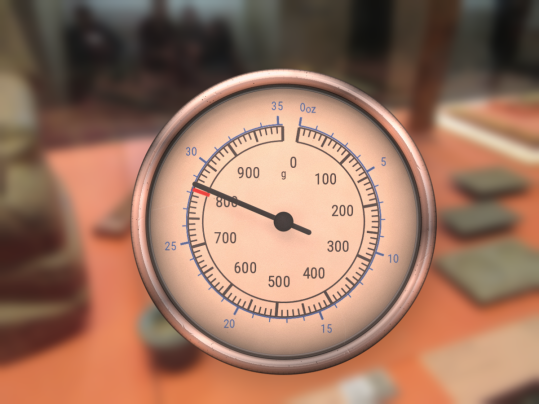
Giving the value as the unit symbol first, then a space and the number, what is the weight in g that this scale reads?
g 810
